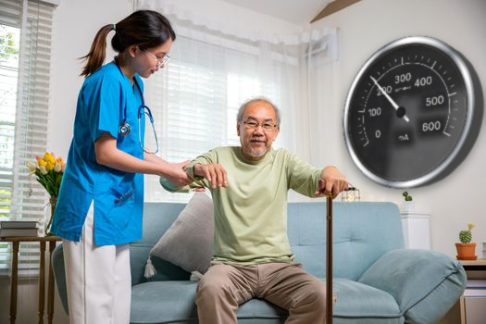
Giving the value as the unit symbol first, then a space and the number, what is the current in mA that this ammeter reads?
mA 200
